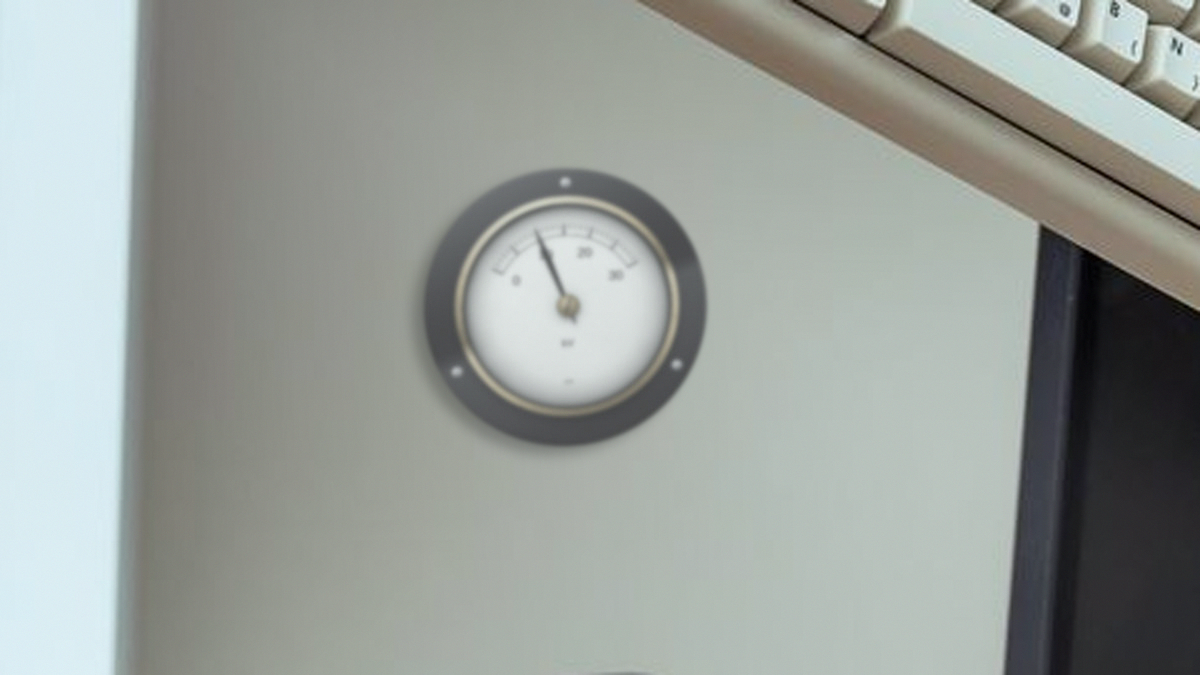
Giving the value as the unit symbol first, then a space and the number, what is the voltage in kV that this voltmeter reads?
kV 10
